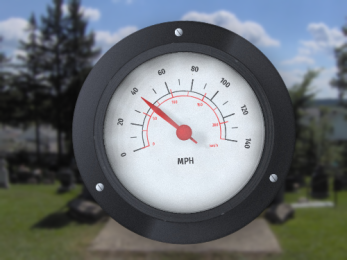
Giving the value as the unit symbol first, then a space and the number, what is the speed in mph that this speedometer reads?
mph 40
